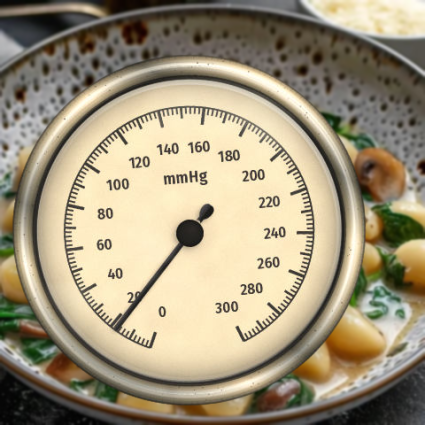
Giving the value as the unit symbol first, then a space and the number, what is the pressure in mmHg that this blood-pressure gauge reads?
mmHg 18
